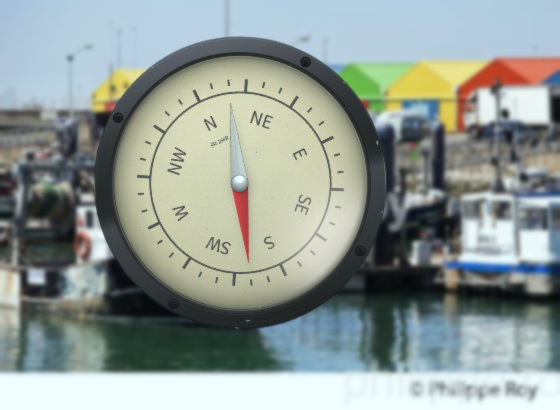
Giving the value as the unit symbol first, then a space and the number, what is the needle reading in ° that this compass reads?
° 200
